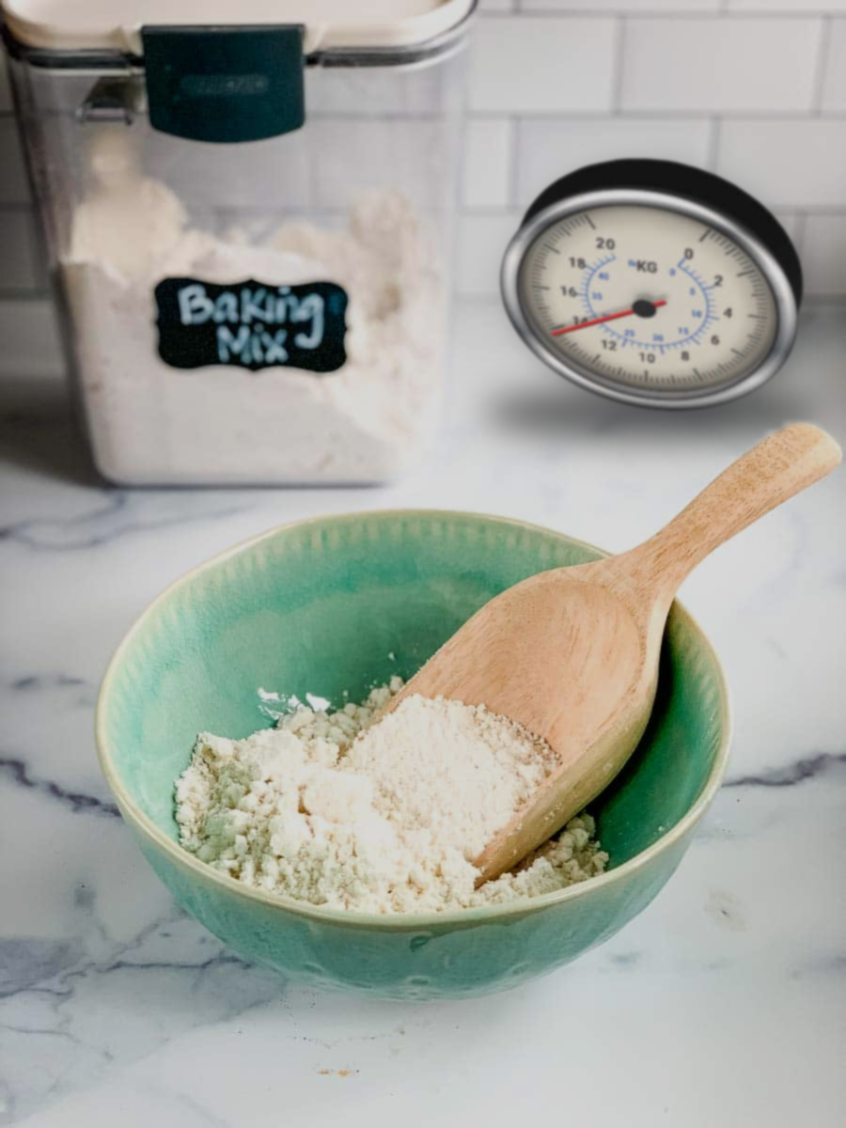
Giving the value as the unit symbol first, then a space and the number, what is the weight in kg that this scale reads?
kg 14
